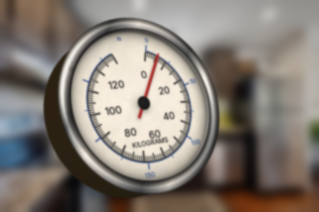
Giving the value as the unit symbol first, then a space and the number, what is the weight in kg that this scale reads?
kg 5
